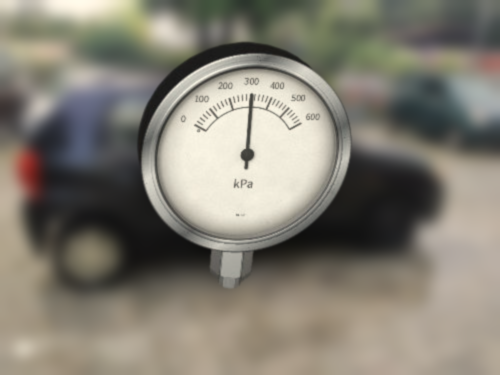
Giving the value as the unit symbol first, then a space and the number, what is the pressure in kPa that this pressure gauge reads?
kPa 300
